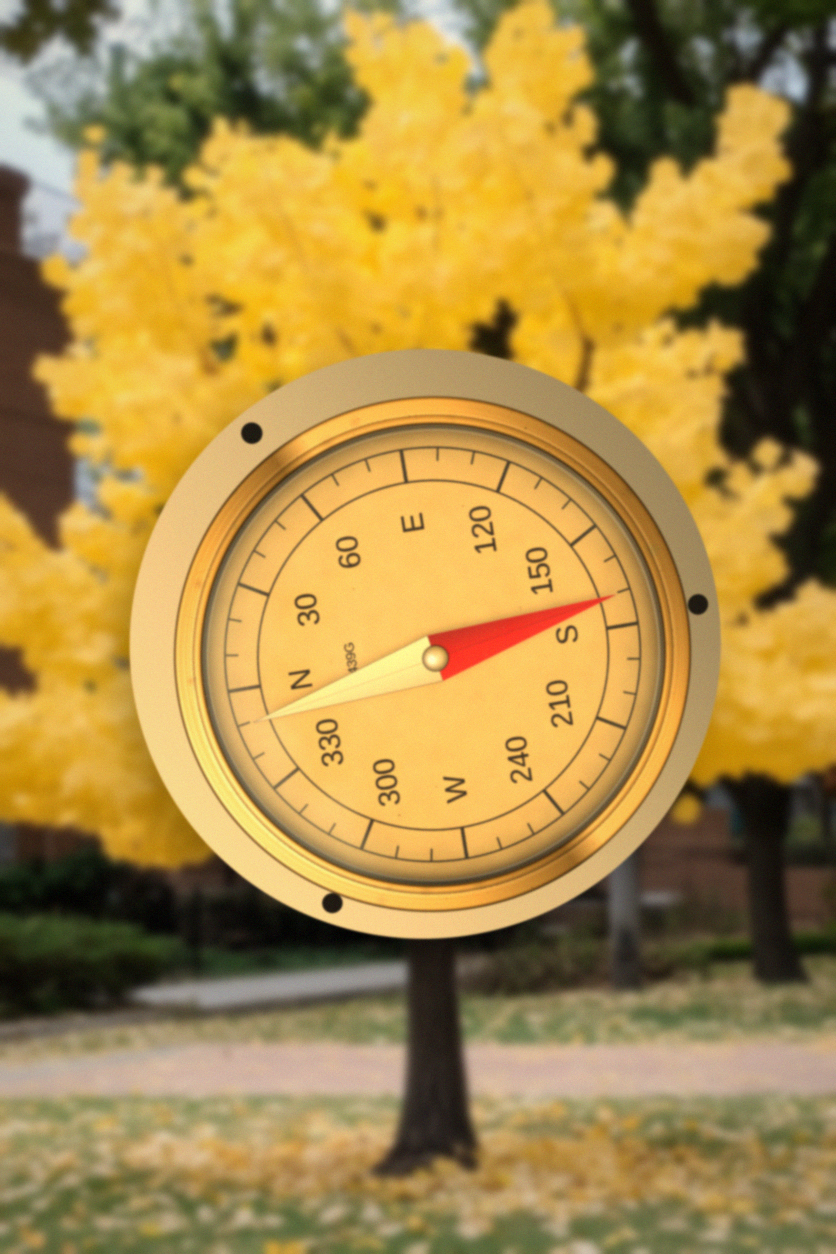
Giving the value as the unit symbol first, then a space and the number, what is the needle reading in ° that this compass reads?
° 170
